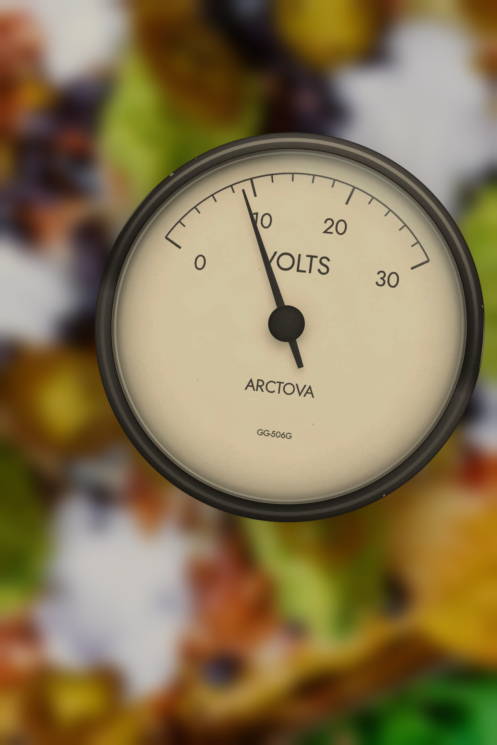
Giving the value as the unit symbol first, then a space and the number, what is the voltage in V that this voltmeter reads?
V 9
